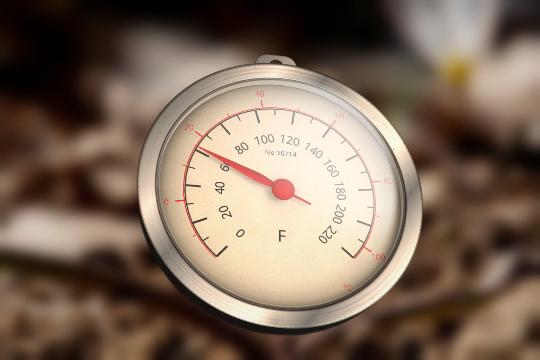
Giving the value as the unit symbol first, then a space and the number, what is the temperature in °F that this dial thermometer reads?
°F 60
